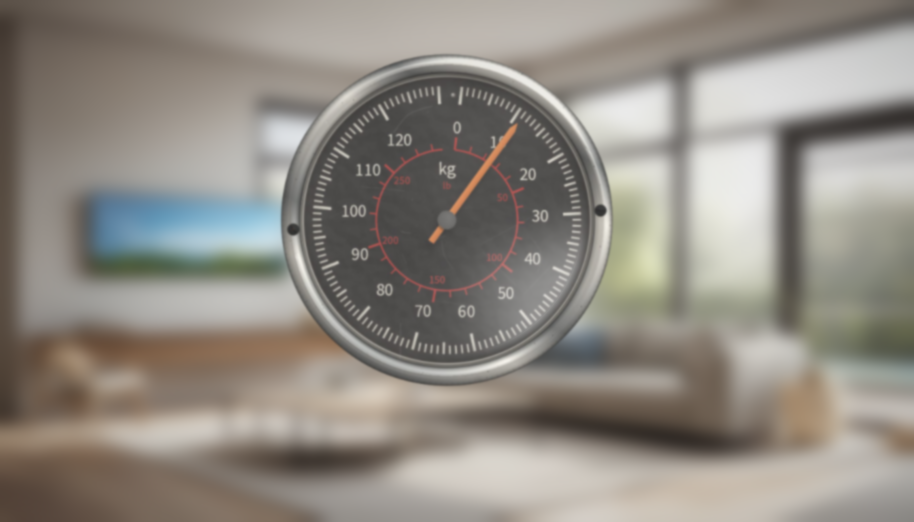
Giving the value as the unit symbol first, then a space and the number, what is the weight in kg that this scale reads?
kg 11
